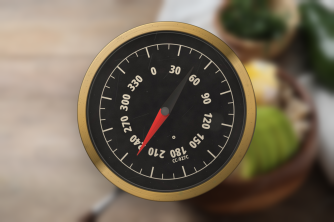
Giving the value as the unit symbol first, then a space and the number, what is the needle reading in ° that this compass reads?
° 230
